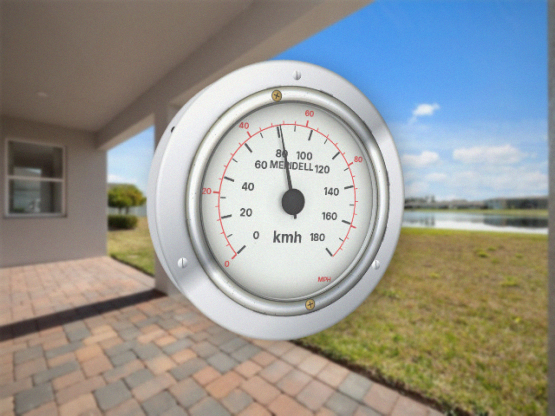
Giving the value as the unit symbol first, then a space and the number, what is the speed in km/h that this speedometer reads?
km/h 80
